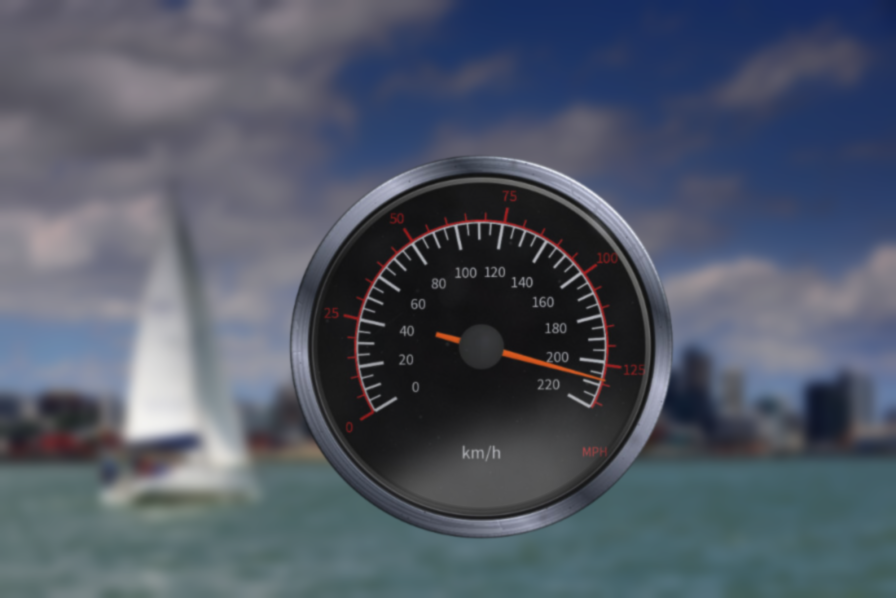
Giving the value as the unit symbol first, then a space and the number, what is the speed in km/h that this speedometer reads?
km/h 207.5
